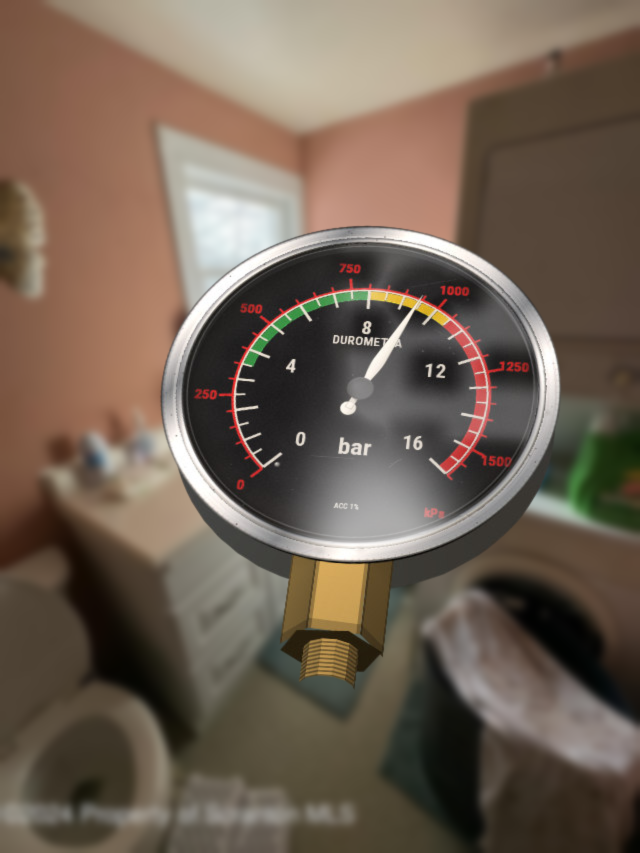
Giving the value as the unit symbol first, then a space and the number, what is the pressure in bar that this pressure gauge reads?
bar 9.5
